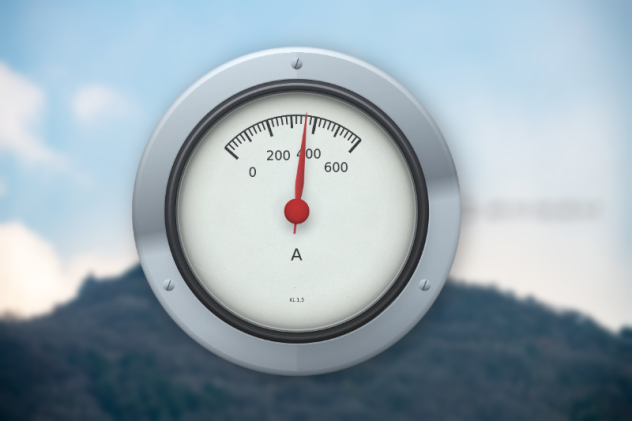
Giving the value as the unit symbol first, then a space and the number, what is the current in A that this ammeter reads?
A 360
